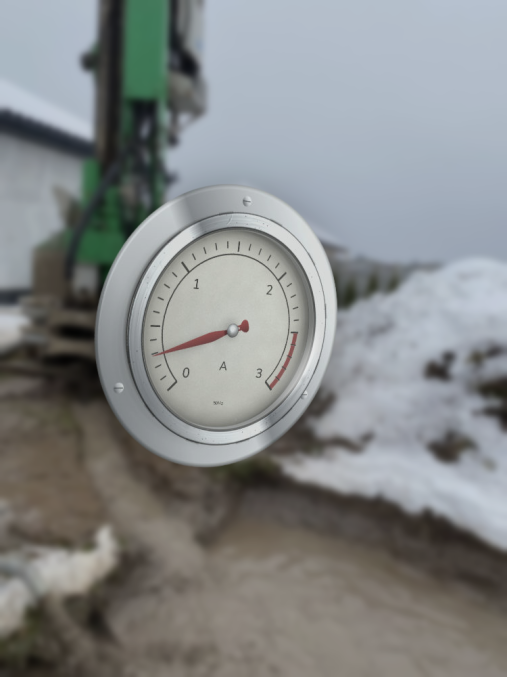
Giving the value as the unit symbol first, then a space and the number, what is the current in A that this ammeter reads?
A 0.3
